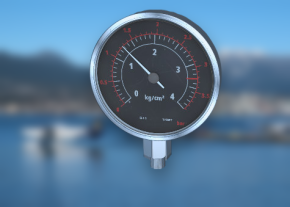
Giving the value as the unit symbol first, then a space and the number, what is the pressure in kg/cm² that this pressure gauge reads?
kg/cm² 1.3
